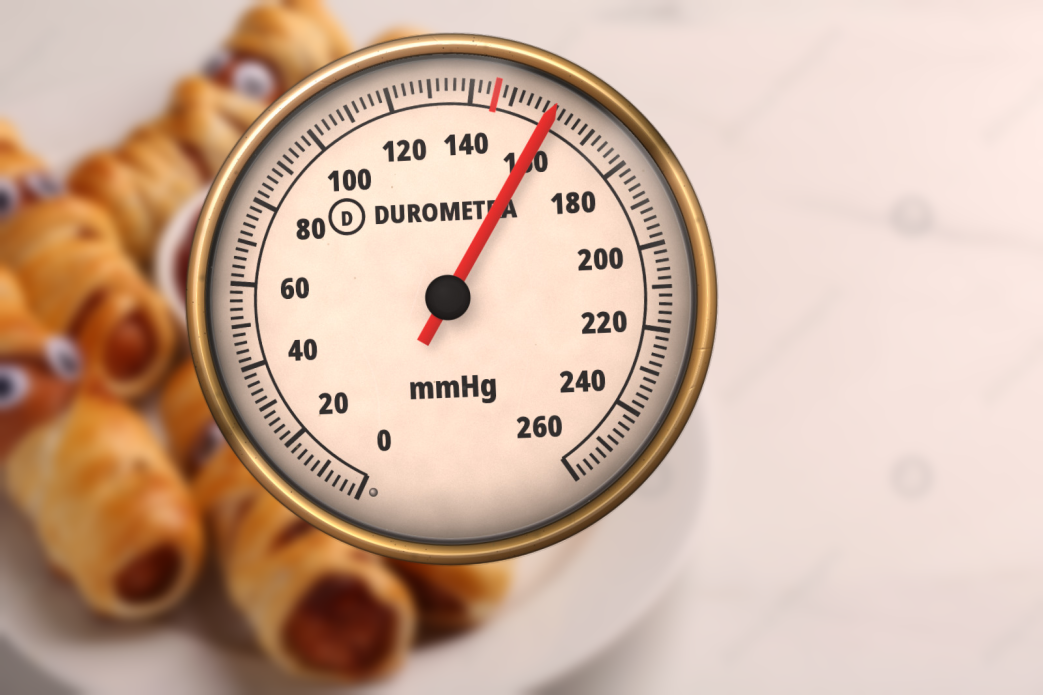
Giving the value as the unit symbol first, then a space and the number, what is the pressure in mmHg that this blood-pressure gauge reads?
mmHg 160
